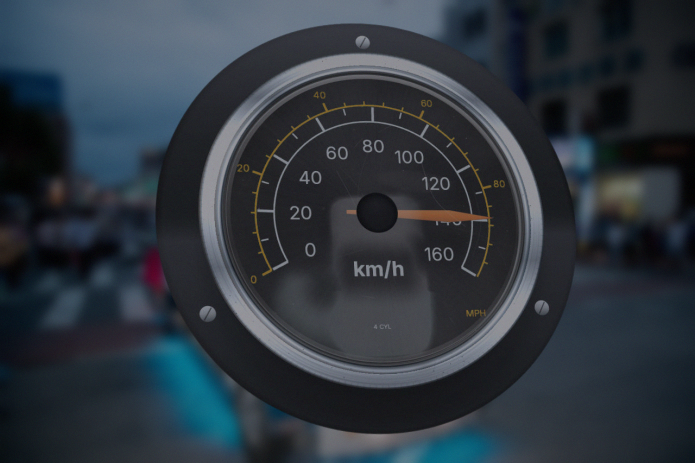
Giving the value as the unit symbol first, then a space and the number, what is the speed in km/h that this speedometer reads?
km/h 140
